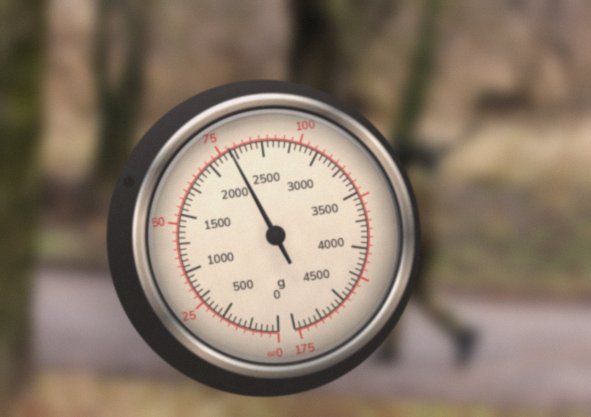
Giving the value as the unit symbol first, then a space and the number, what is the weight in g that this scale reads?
g 2200
